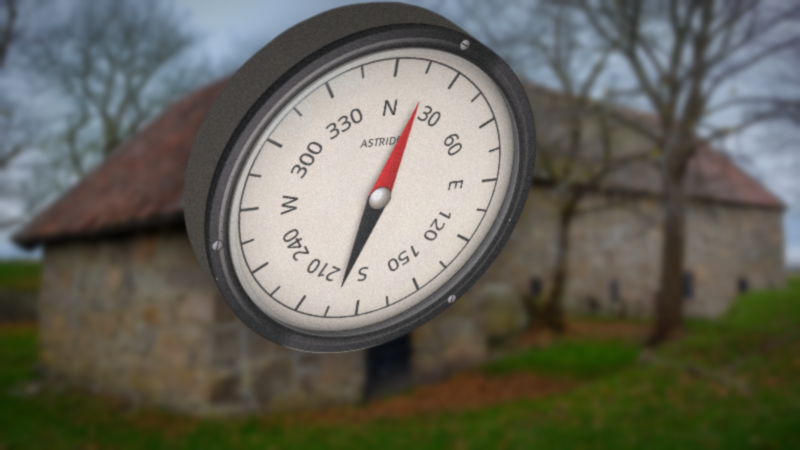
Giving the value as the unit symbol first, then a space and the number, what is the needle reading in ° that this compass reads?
° 15
